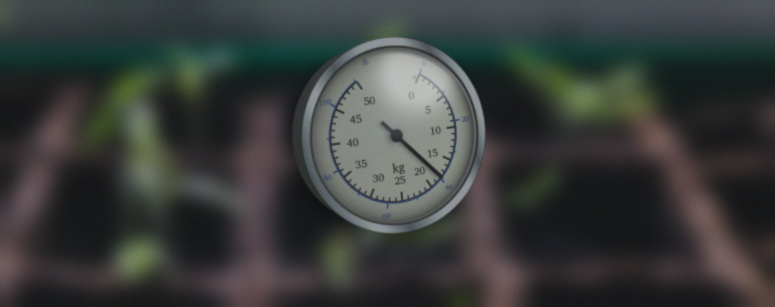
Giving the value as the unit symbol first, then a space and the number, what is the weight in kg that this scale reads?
kg 18
